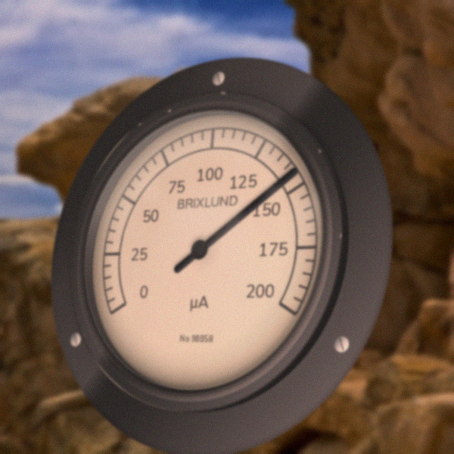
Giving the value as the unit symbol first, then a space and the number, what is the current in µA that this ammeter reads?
µA 145
